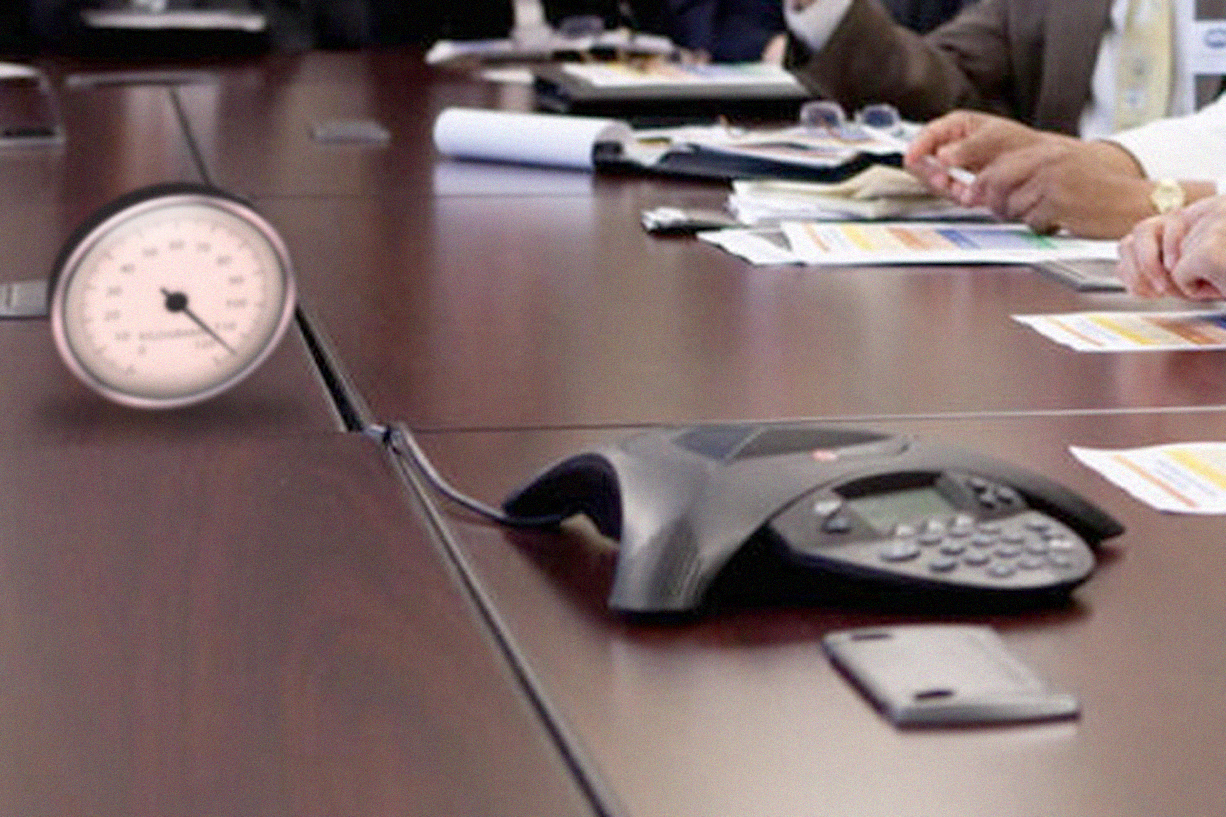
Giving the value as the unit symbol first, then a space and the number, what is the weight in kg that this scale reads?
kg 115
